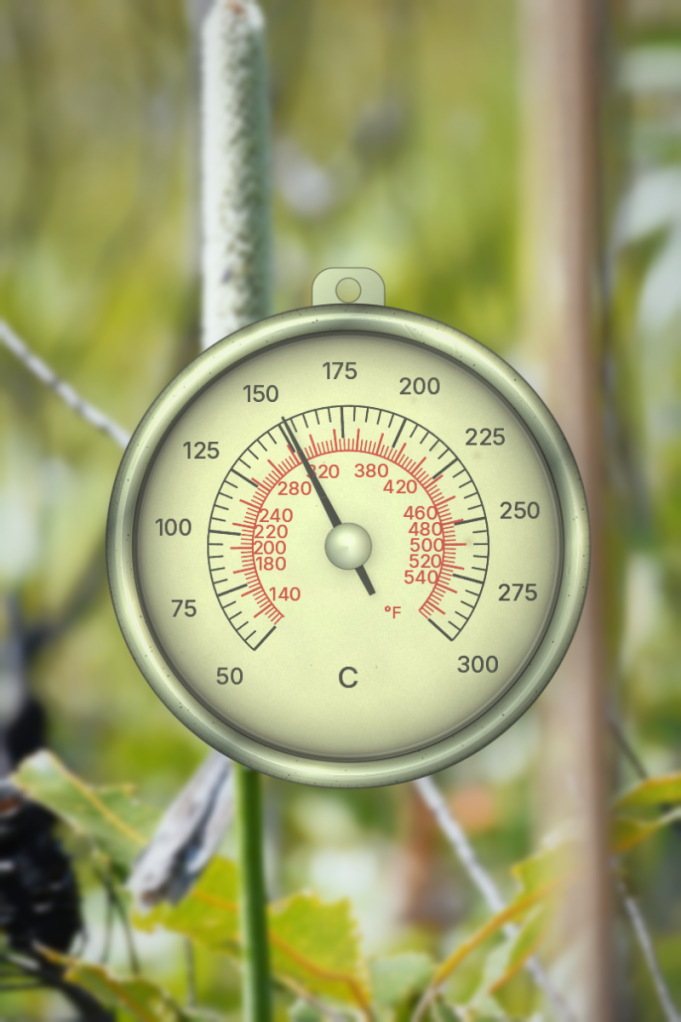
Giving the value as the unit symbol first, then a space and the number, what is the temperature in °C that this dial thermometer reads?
°C 152.5
